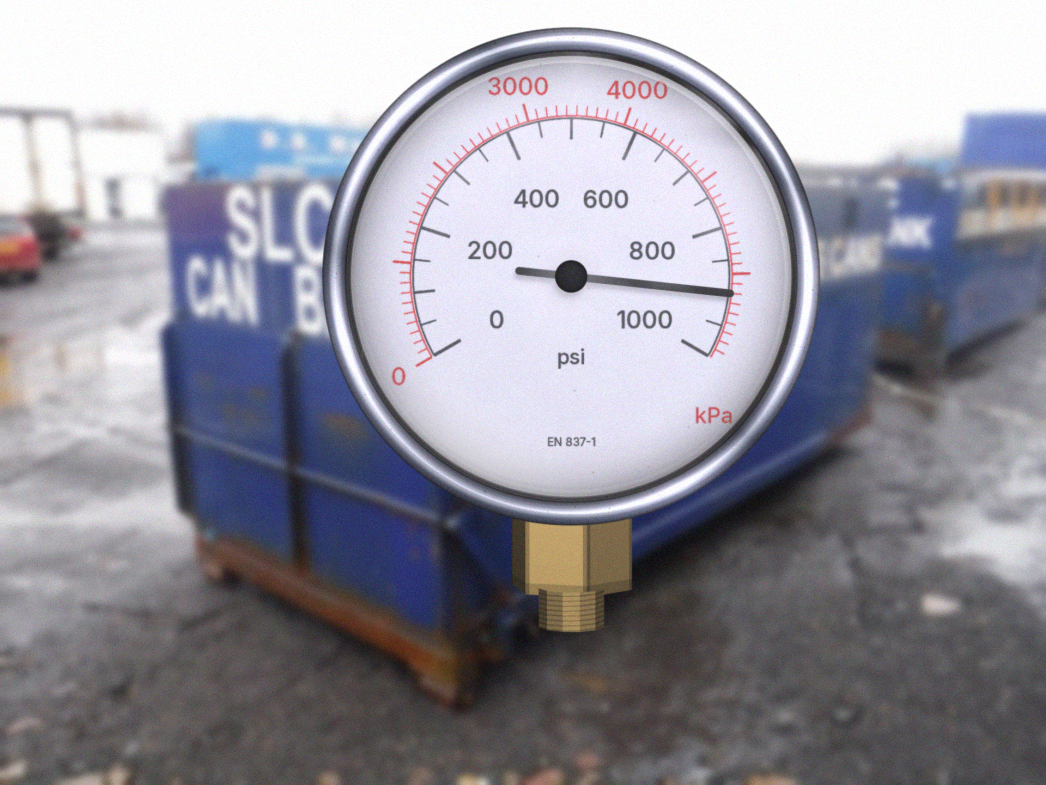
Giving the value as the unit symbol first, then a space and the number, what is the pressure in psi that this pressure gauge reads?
psi 900
